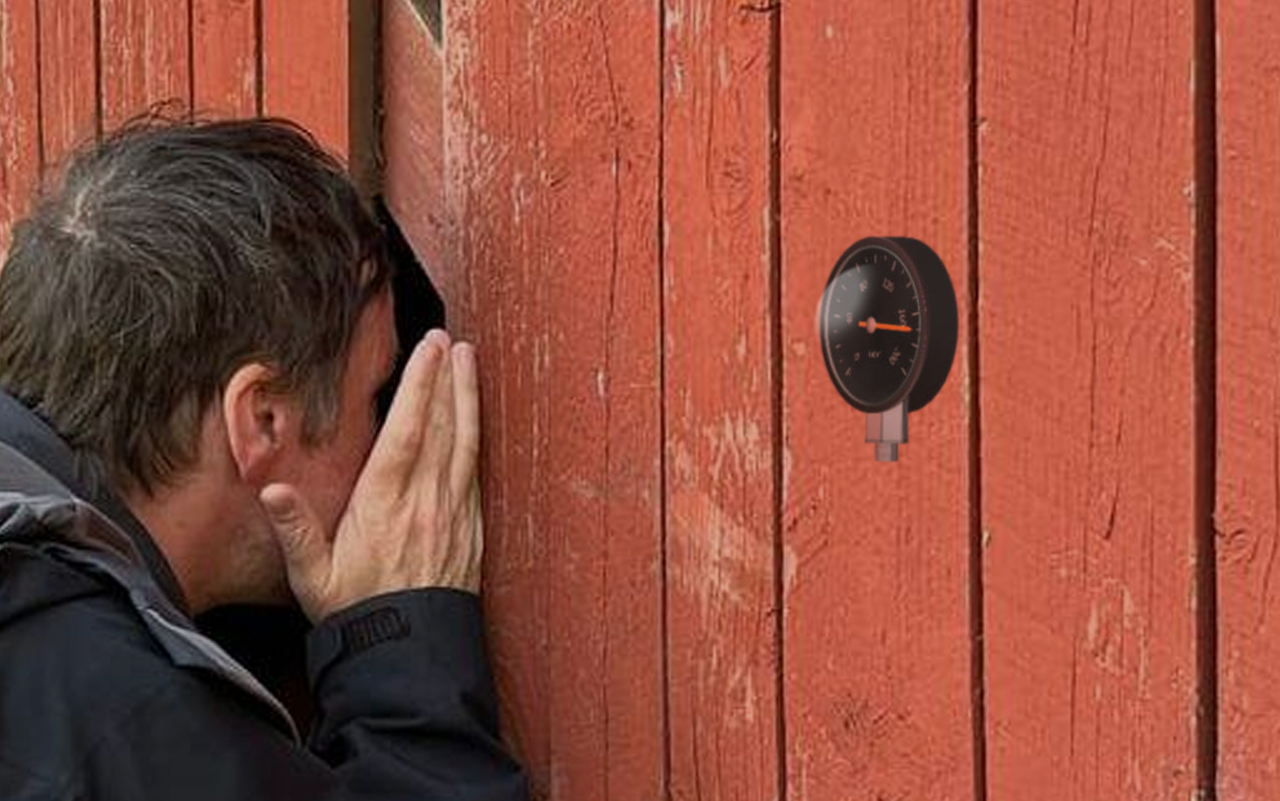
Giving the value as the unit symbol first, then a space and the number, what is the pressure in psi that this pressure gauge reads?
psi 170
